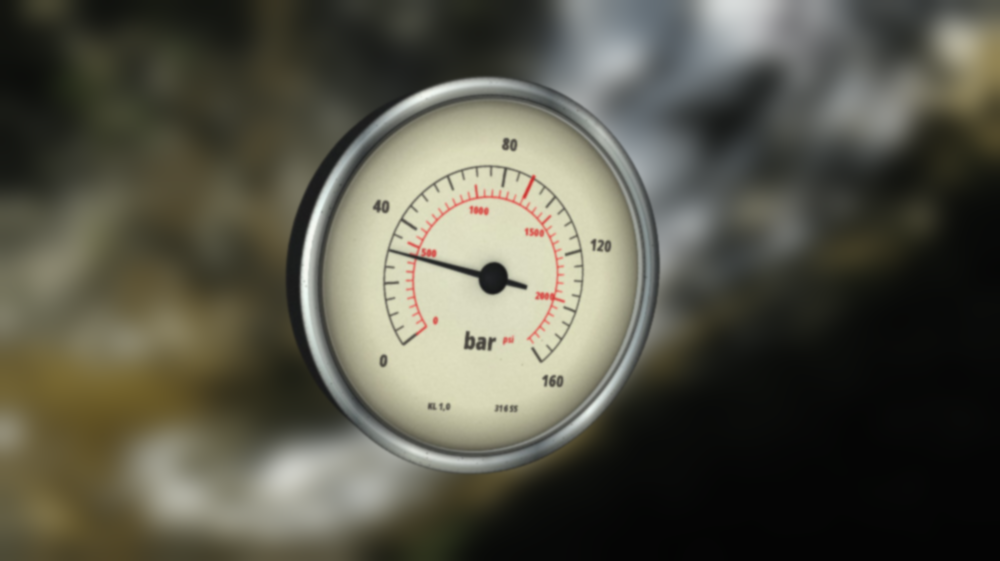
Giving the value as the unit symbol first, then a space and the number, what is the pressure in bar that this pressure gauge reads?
bar 30
